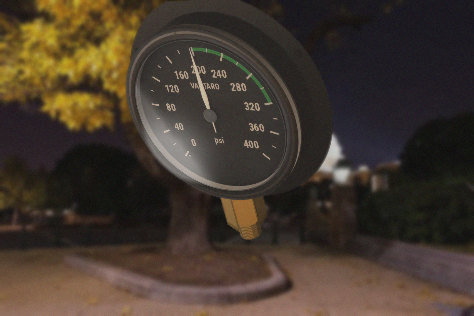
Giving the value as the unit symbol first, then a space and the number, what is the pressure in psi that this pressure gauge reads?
psi 200
